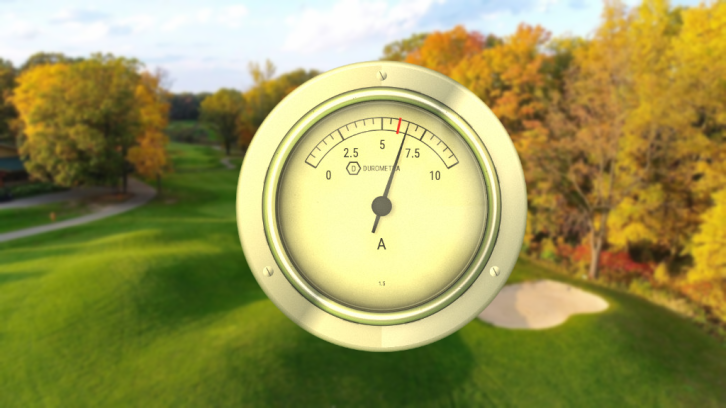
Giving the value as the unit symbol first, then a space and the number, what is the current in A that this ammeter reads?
A 6.5
